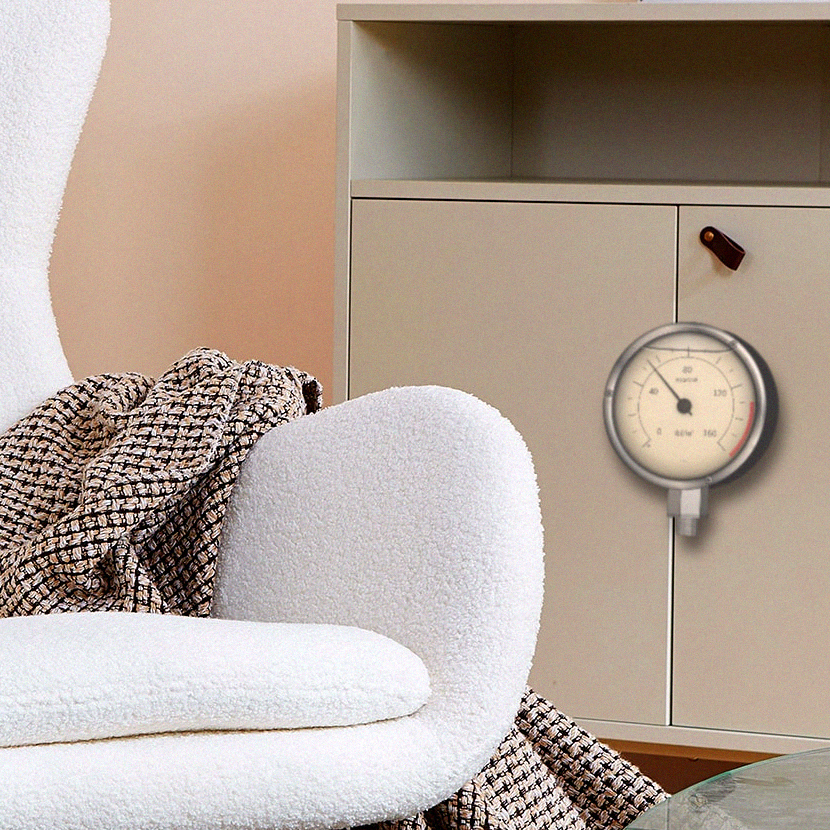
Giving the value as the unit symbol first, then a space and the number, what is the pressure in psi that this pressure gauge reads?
psi 55
